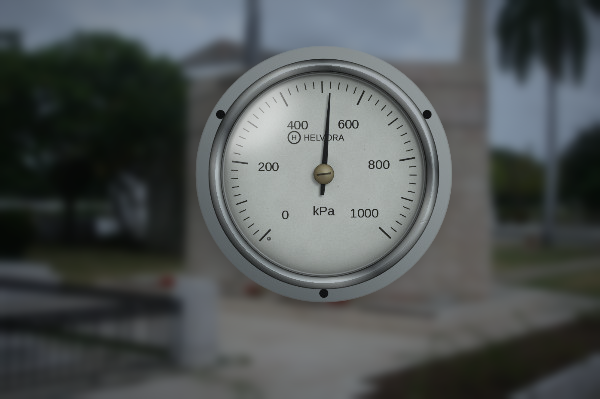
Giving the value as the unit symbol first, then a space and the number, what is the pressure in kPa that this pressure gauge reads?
kPa 520
